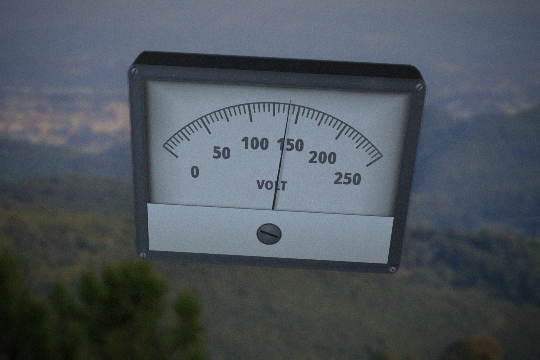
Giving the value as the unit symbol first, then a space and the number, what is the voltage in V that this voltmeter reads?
V 140
